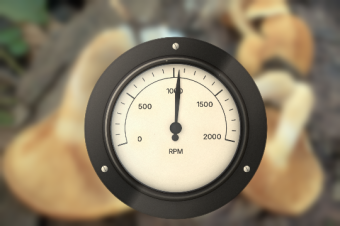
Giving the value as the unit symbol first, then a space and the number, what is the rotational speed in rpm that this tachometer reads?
rpm 1050
